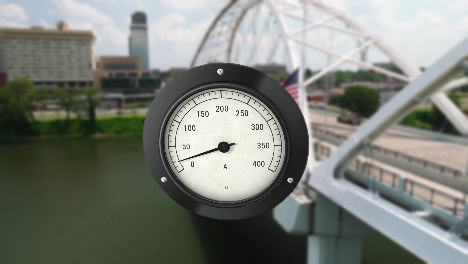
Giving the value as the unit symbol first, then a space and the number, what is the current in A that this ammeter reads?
A 20
